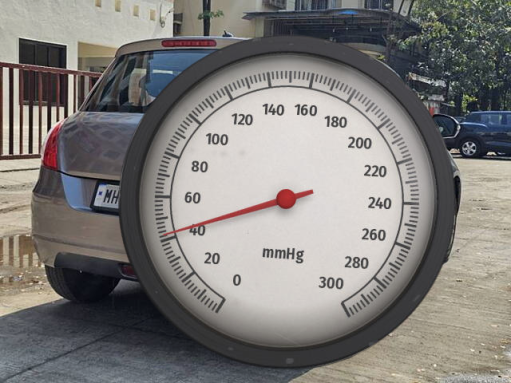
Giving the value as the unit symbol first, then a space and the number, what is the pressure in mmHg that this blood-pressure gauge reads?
mmHg 42
